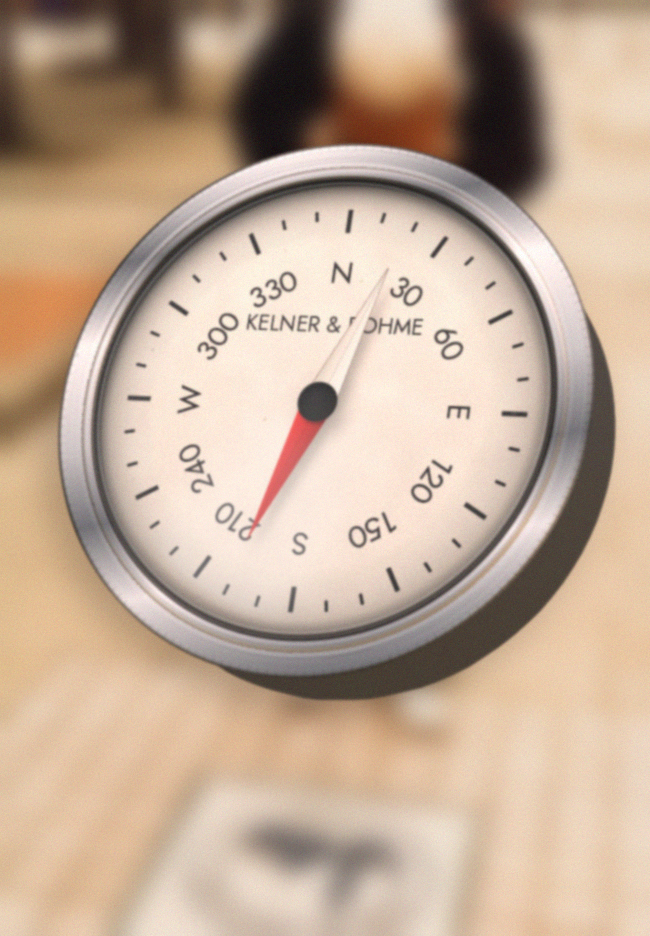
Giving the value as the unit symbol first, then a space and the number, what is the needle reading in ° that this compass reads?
° 200
